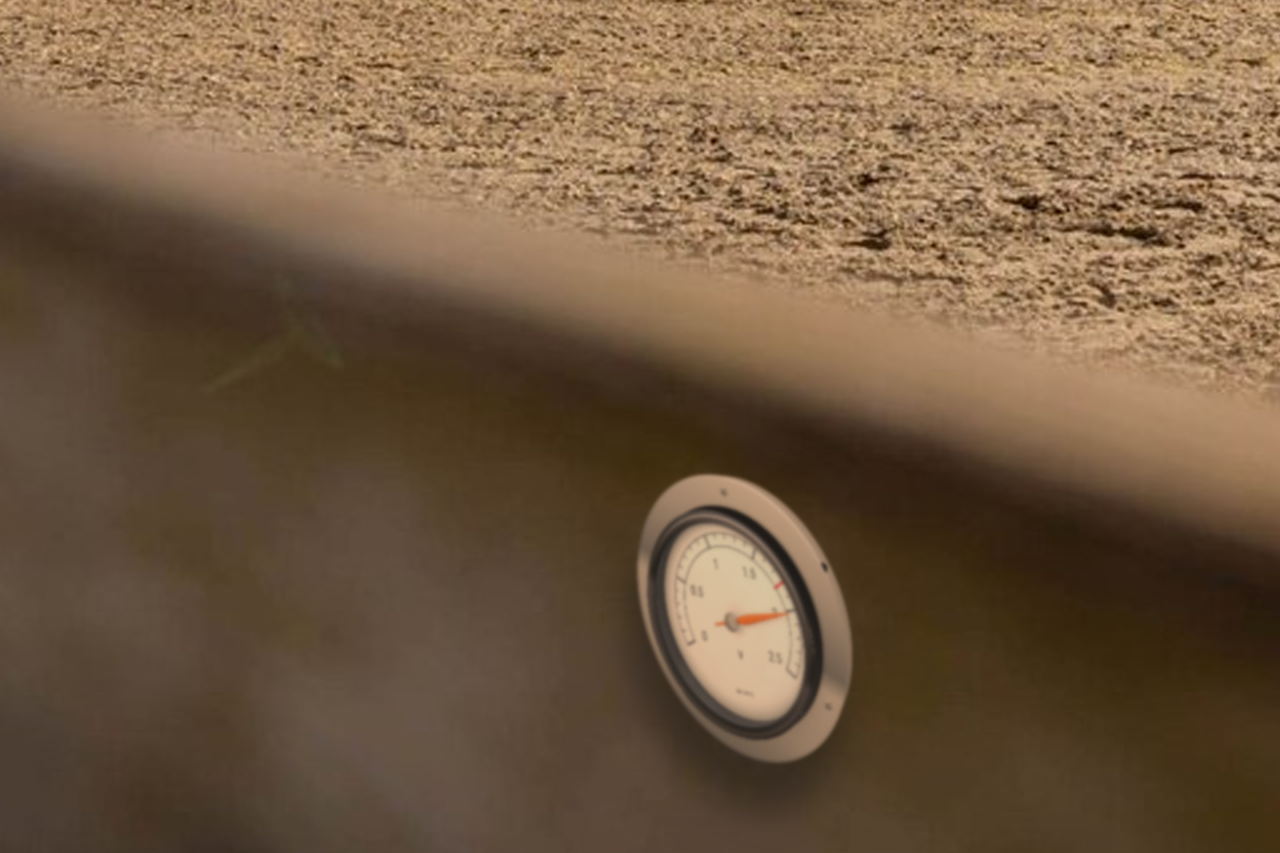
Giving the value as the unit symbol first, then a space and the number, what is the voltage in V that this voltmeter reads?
V 2
